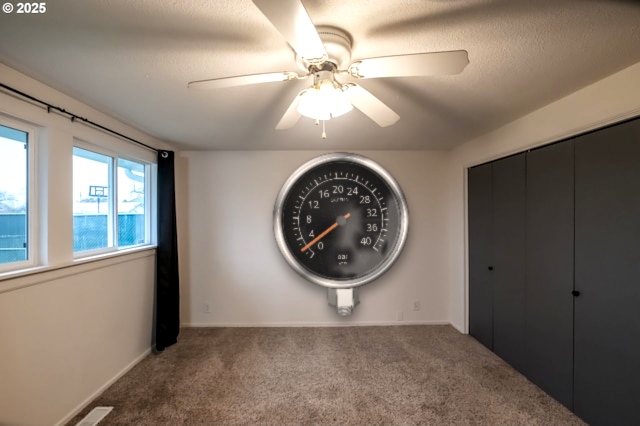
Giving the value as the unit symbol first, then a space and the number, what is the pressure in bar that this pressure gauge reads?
bar 2
